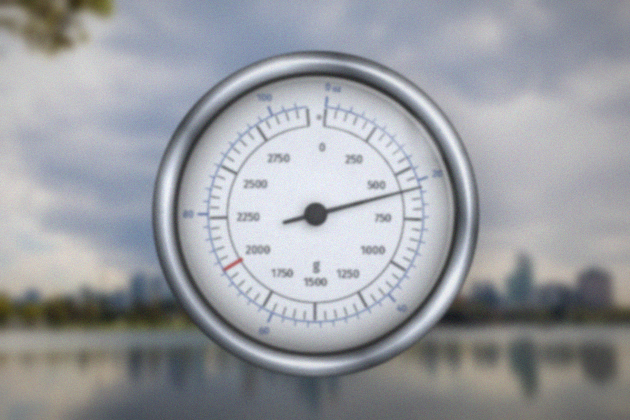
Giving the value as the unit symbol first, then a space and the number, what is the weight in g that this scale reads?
g 600
